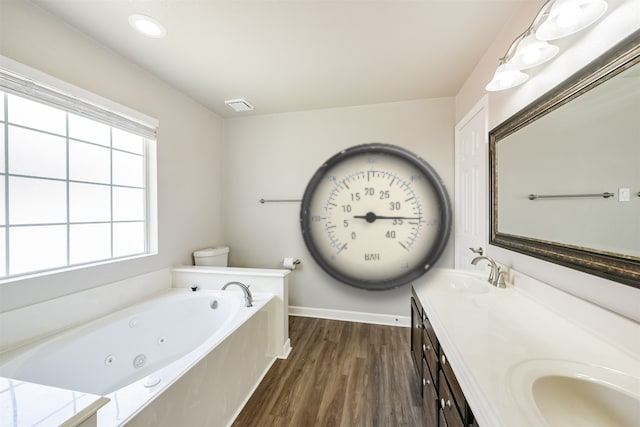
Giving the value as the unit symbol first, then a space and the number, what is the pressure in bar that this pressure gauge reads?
bar 34
